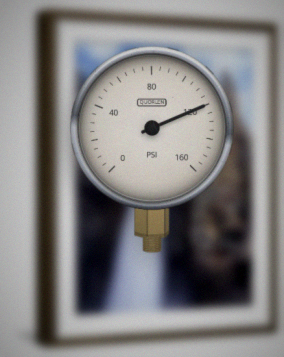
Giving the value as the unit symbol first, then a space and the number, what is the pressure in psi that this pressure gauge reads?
psi 120
